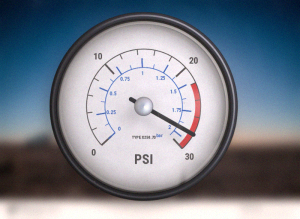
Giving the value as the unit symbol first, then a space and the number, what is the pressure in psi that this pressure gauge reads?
psi 28
